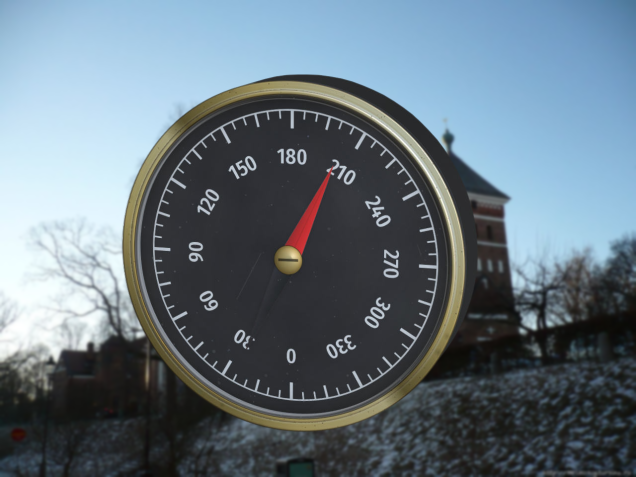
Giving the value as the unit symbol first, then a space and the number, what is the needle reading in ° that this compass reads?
° 205
